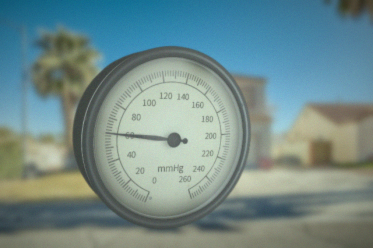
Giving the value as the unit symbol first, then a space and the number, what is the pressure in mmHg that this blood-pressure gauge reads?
mmHg 60
